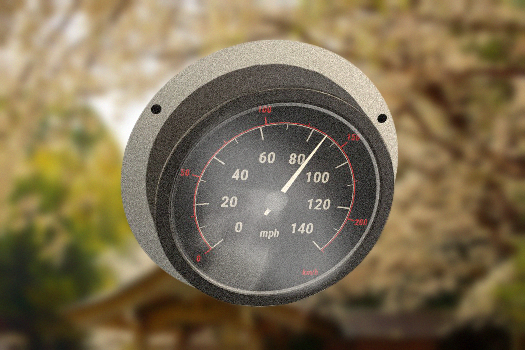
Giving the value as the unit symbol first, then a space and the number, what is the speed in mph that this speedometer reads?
mph 85
